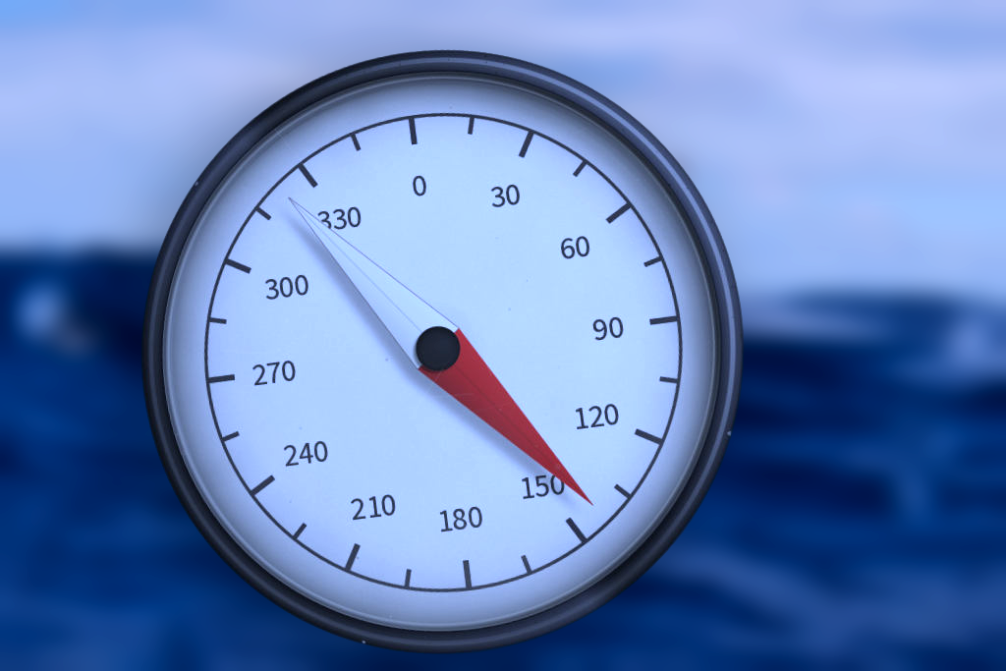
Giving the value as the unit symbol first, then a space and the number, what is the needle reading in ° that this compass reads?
° 142.5
